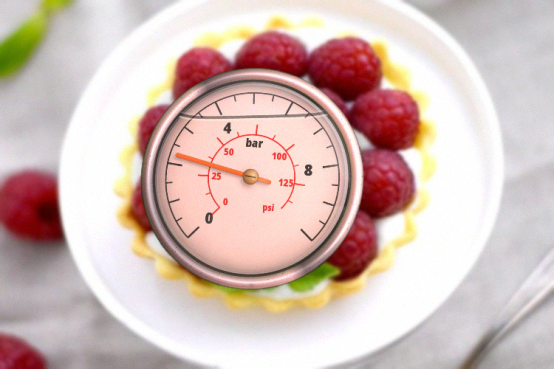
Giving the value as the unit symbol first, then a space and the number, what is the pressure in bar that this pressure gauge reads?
bar 2.25
